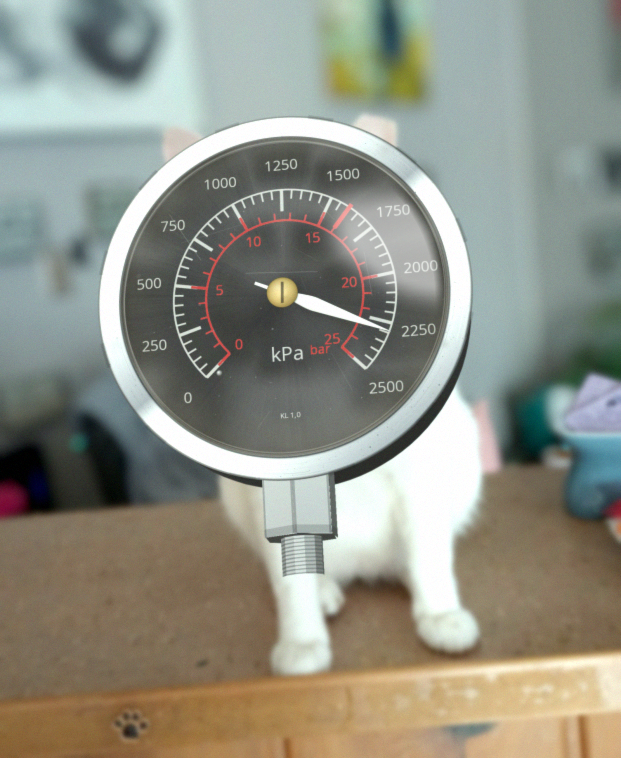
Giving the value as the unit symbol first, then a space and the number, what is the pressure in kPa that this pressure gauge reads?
kPa 2300
